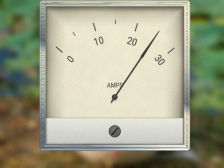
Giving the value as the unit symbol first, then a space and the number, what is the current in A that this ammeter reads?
A 25
